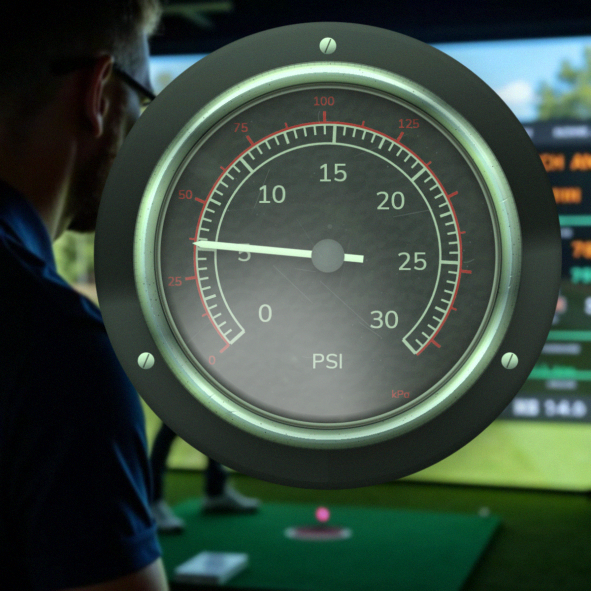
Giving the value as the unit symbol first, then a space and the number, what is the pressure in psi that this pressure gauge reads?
psi 5.25
